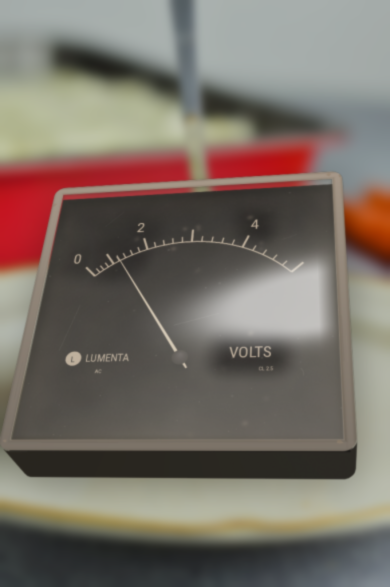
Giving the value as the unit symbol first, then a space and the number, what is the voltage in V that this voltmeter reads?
V 1.2
